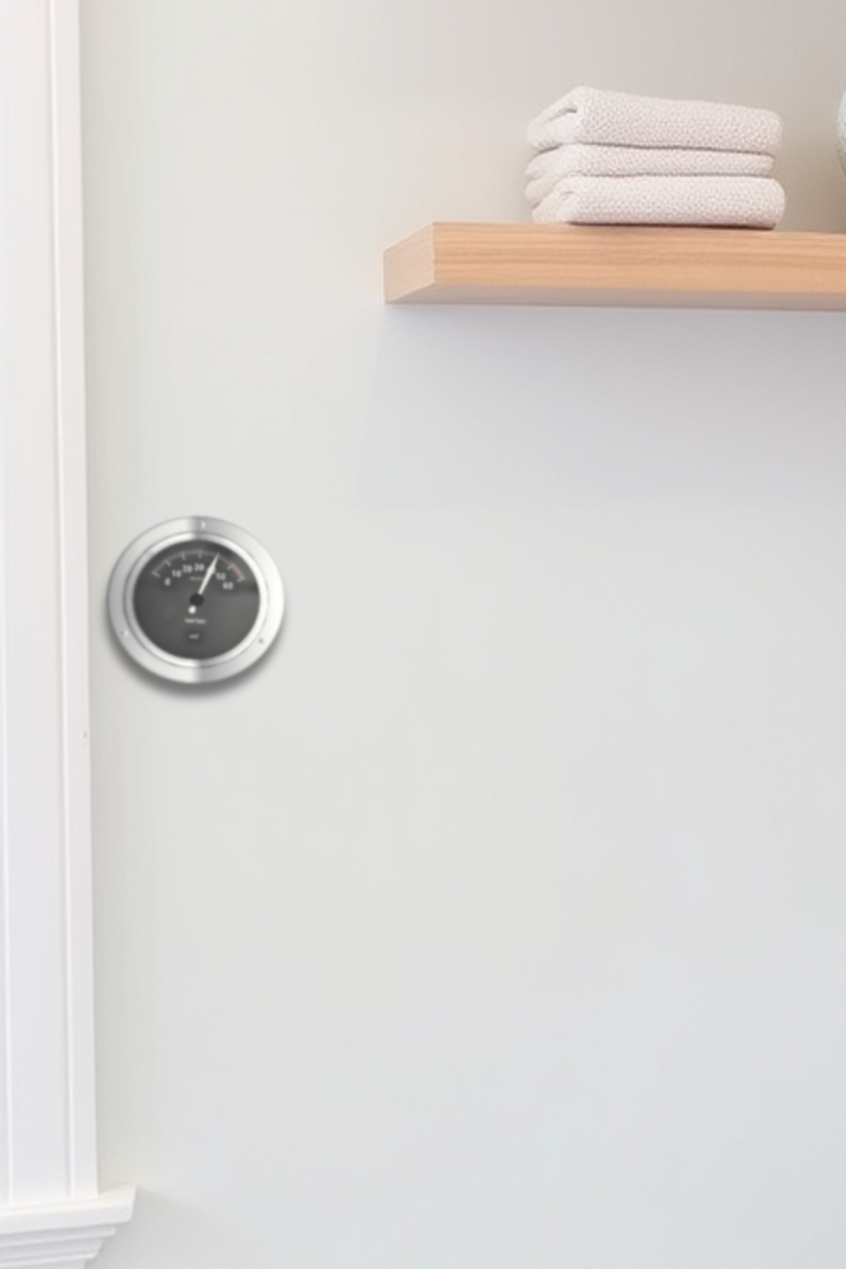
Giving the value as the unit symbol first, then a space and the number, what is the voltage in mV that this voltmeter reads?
mV 40
